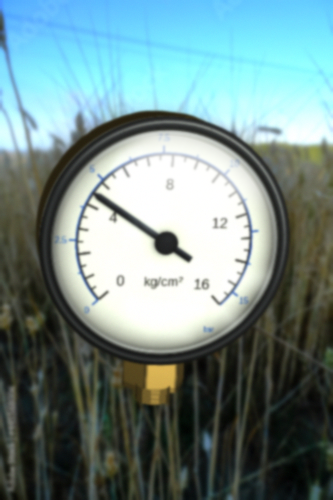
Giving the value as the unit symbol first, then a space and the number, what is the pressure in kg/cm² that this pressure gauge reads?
kg/cm² 4.5
